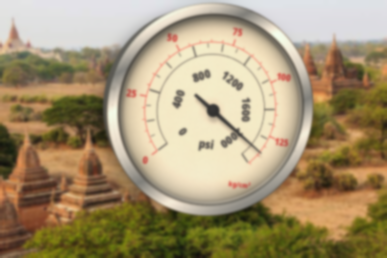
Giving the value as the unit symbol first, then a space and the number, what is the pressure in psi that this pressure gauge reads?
psi 1900
